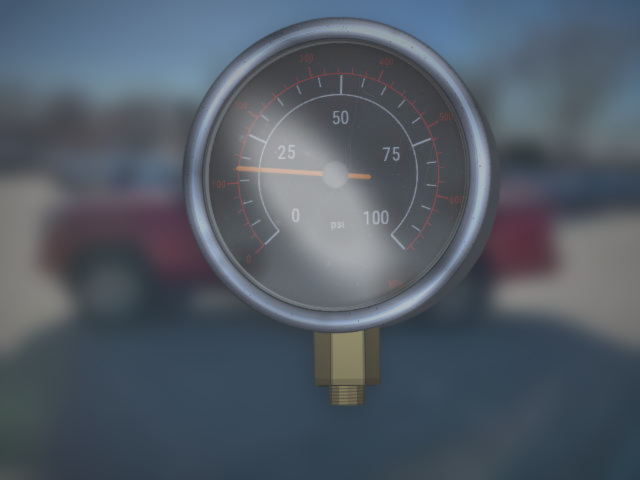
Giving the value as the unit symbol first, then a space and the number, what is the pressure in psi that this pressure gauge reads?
psi 17.5
